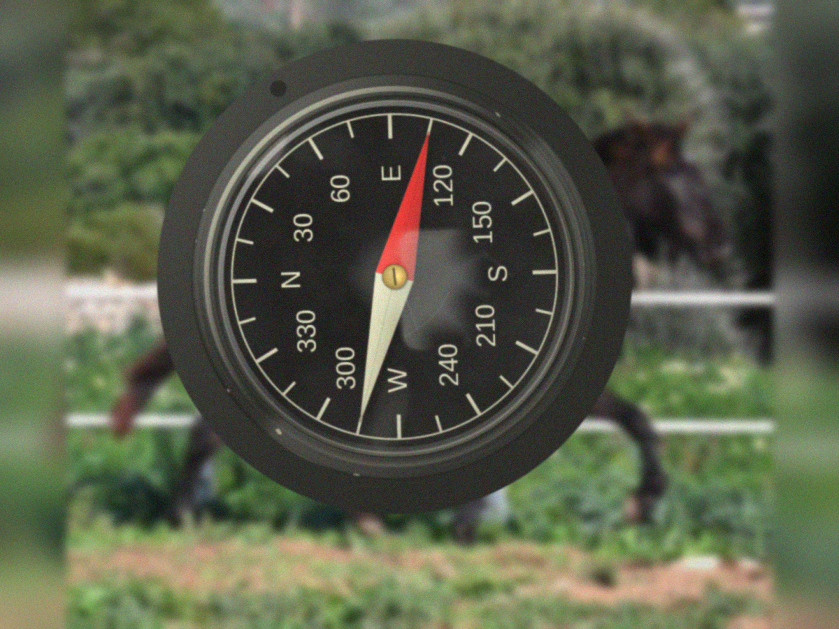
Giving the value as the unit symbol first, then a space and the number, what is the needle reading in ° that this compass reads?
° 105
